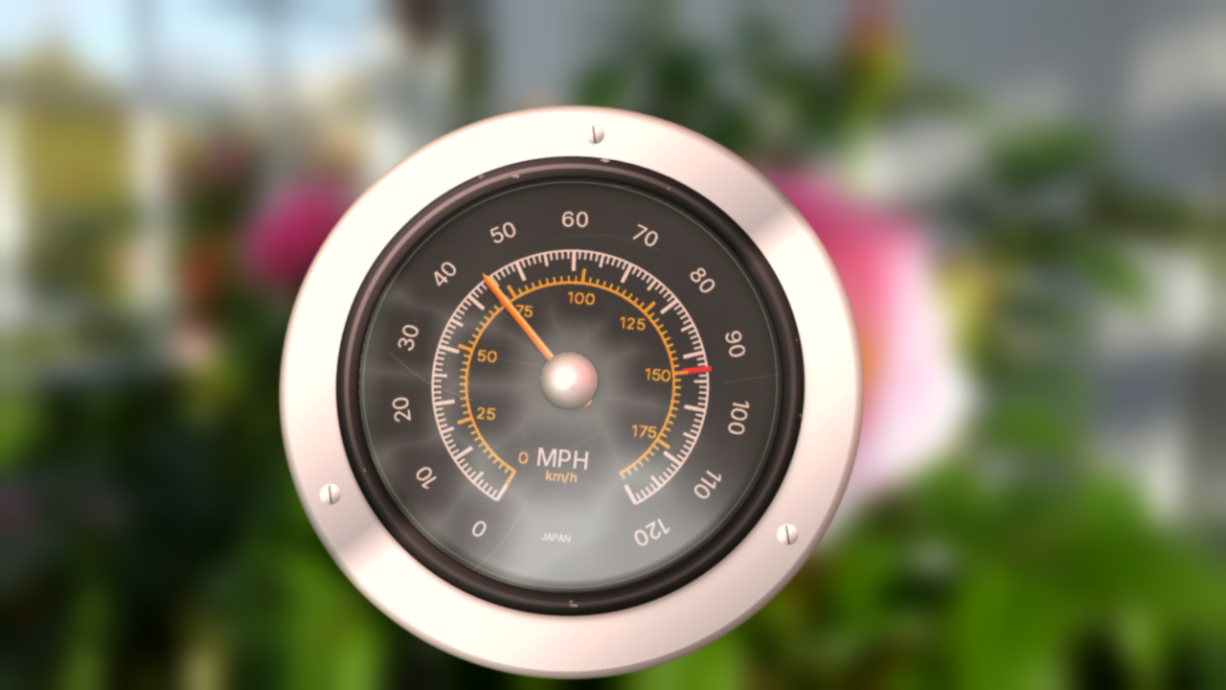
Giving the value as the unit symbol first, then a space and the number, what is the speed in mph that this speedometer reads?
mph 44
